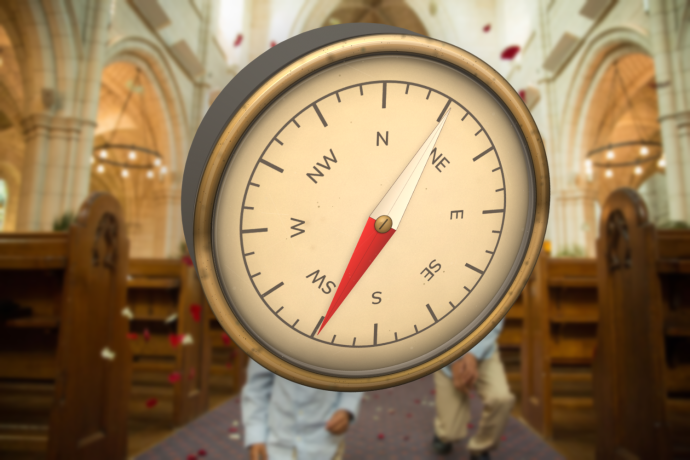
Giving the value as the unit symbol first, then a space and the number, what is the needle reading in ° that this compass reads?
° 210
